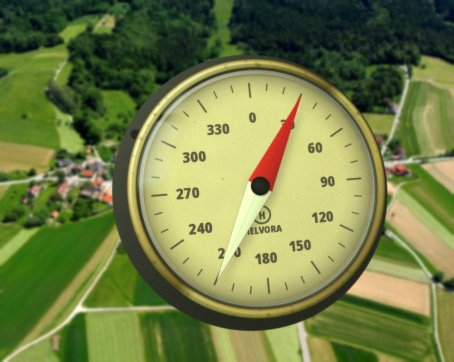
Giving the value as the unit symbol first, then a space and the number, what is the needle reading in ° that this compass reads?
° 30
